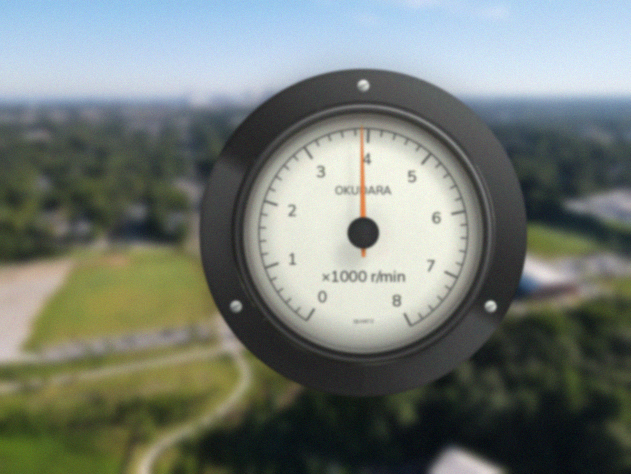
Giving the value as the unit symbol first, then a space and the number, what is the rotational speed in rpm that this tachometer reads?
rpm 3900
